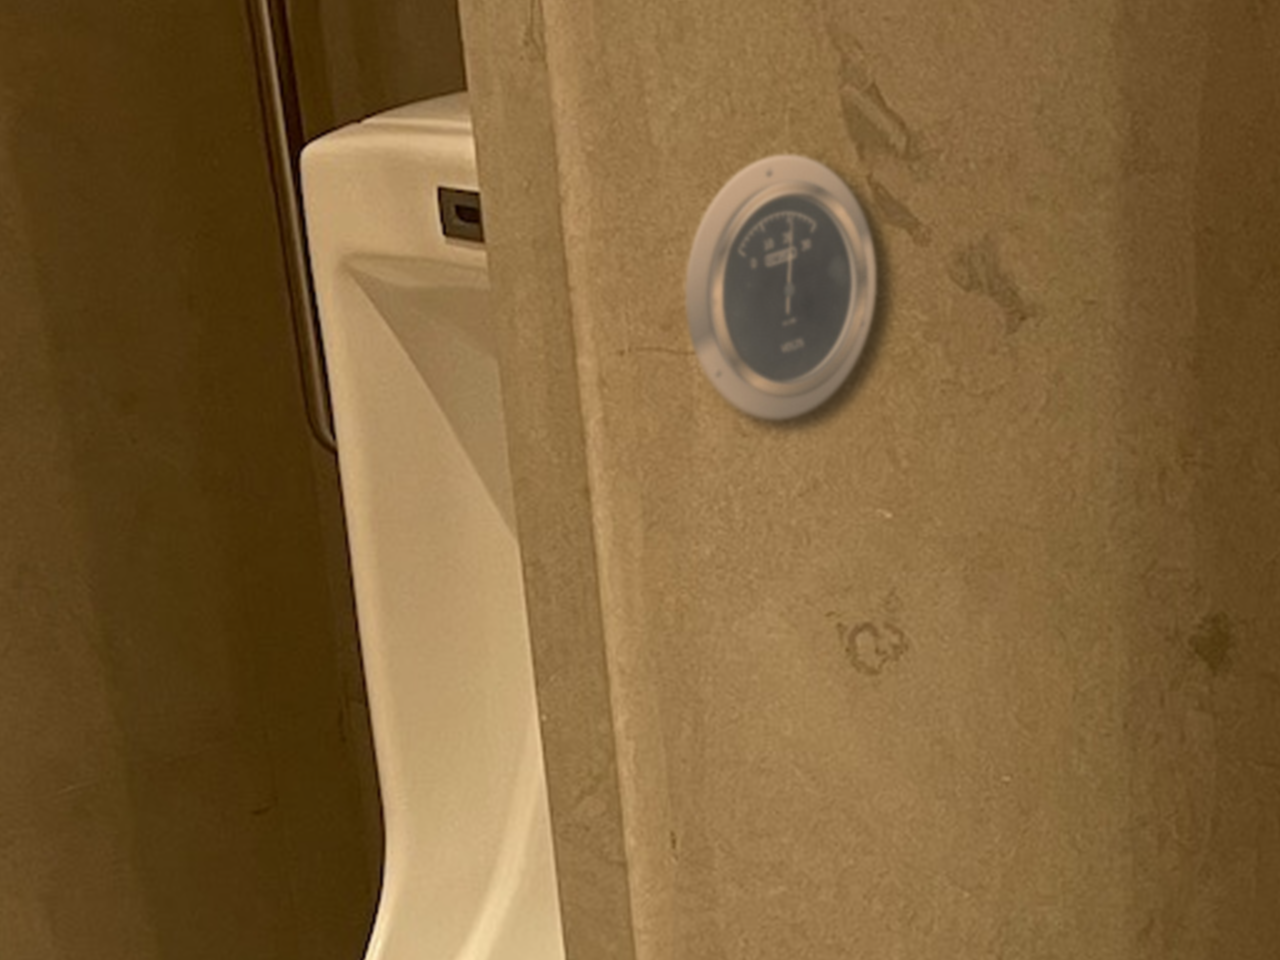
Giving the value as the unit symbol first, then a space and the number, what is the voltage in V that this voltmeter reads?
V 20
